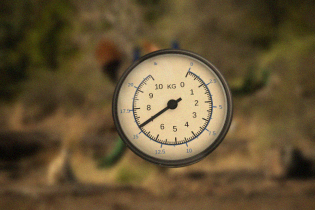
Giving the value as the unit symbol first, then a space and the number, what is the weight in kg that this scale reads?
kg 7
